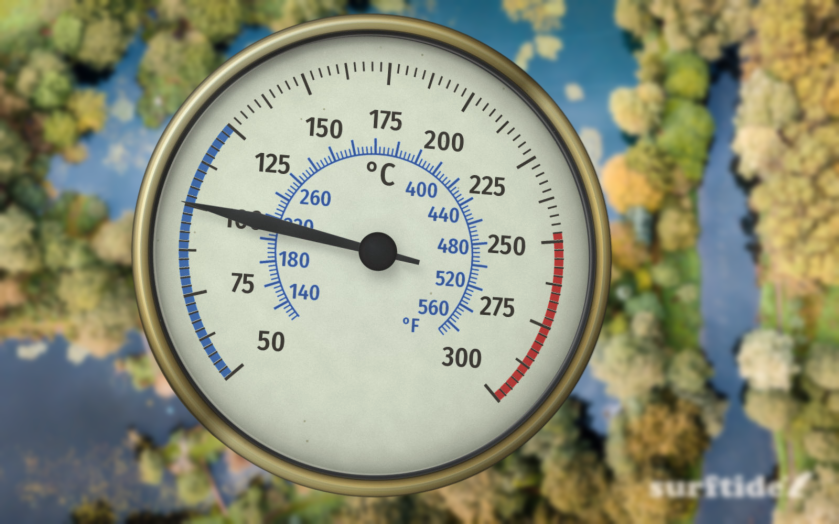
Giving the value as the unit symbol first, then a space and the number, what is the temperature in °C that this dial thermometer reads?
°C 100
